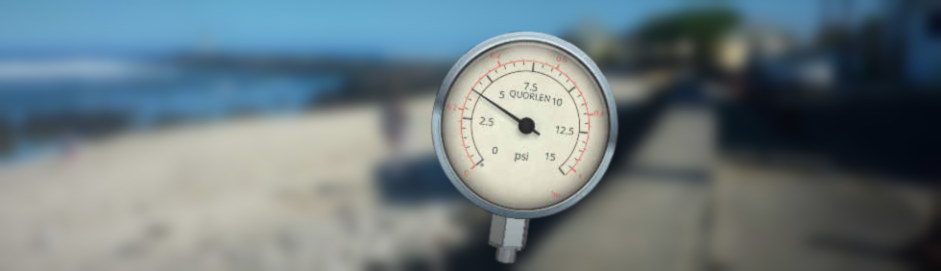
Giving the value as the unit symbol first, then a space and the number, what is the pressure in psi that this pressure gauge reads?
psi 4
